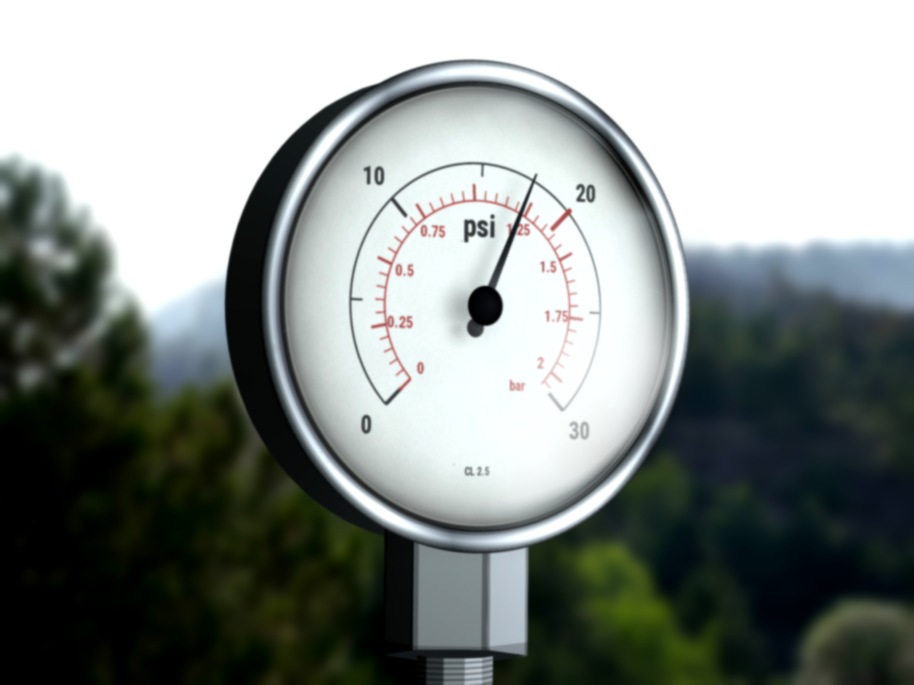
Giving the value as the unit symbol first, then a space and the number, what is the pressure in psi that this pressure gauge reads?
psi 17.5
